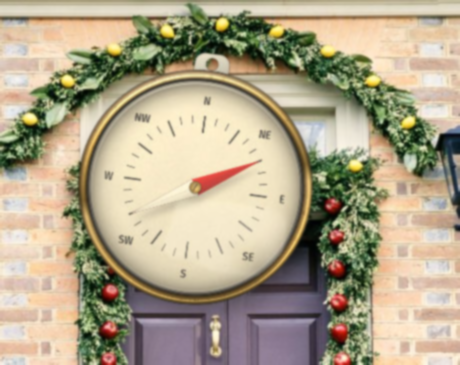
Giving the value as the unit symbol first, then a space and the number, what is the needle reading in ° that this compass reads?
° 60
